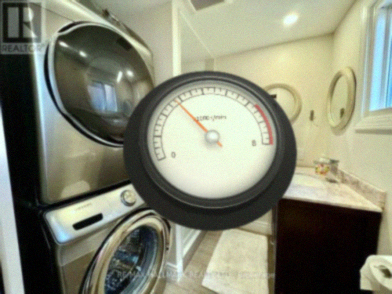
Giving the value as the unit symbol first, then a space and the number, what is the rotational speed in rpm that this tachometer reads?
rpm 2750
